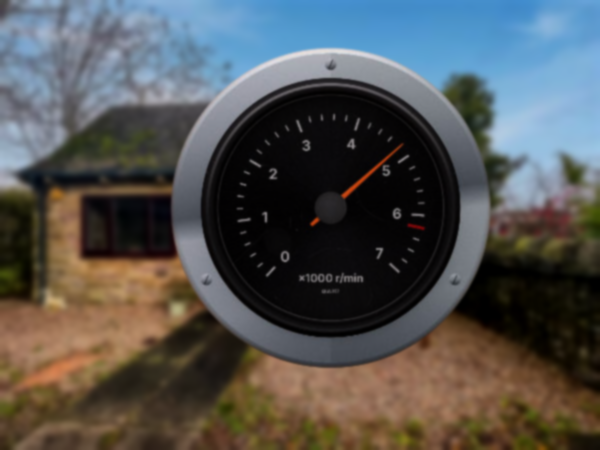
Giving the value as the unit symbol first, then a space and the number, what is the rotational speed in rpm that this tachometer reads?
rpm 4800
